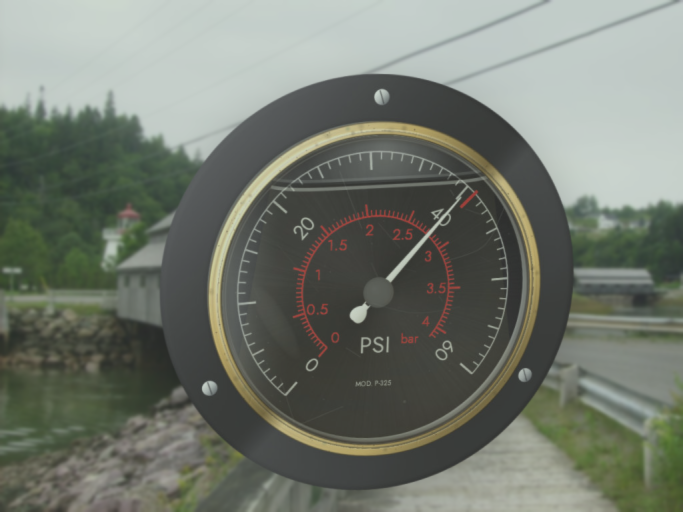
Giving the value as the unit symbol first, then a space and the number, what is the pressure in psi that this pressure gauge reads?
psi 40
